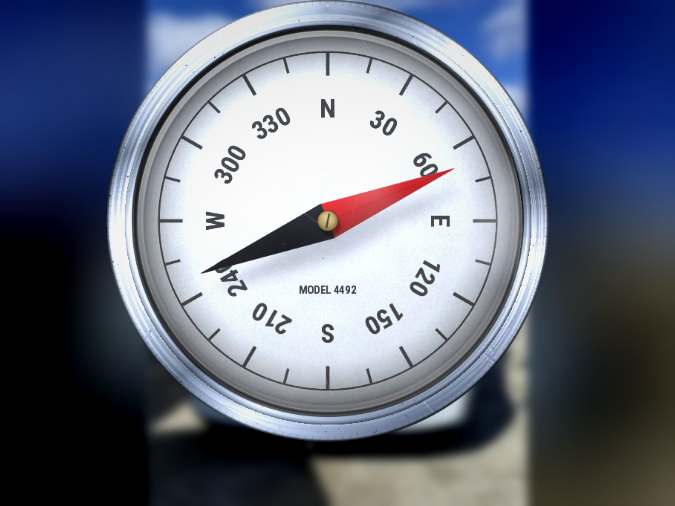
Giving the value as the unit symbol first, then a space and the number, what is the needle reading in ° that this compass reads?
° 67.5
